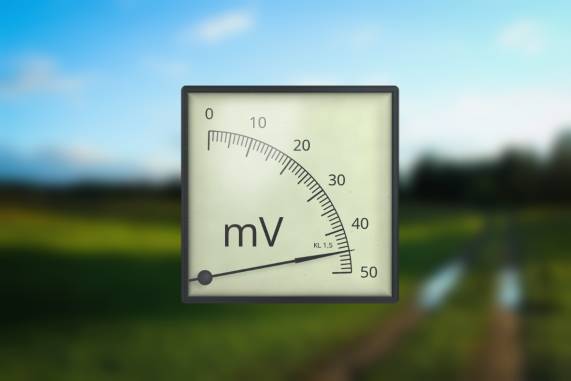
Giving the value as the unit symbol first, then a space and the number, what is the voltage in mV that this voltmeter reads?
mV 45
